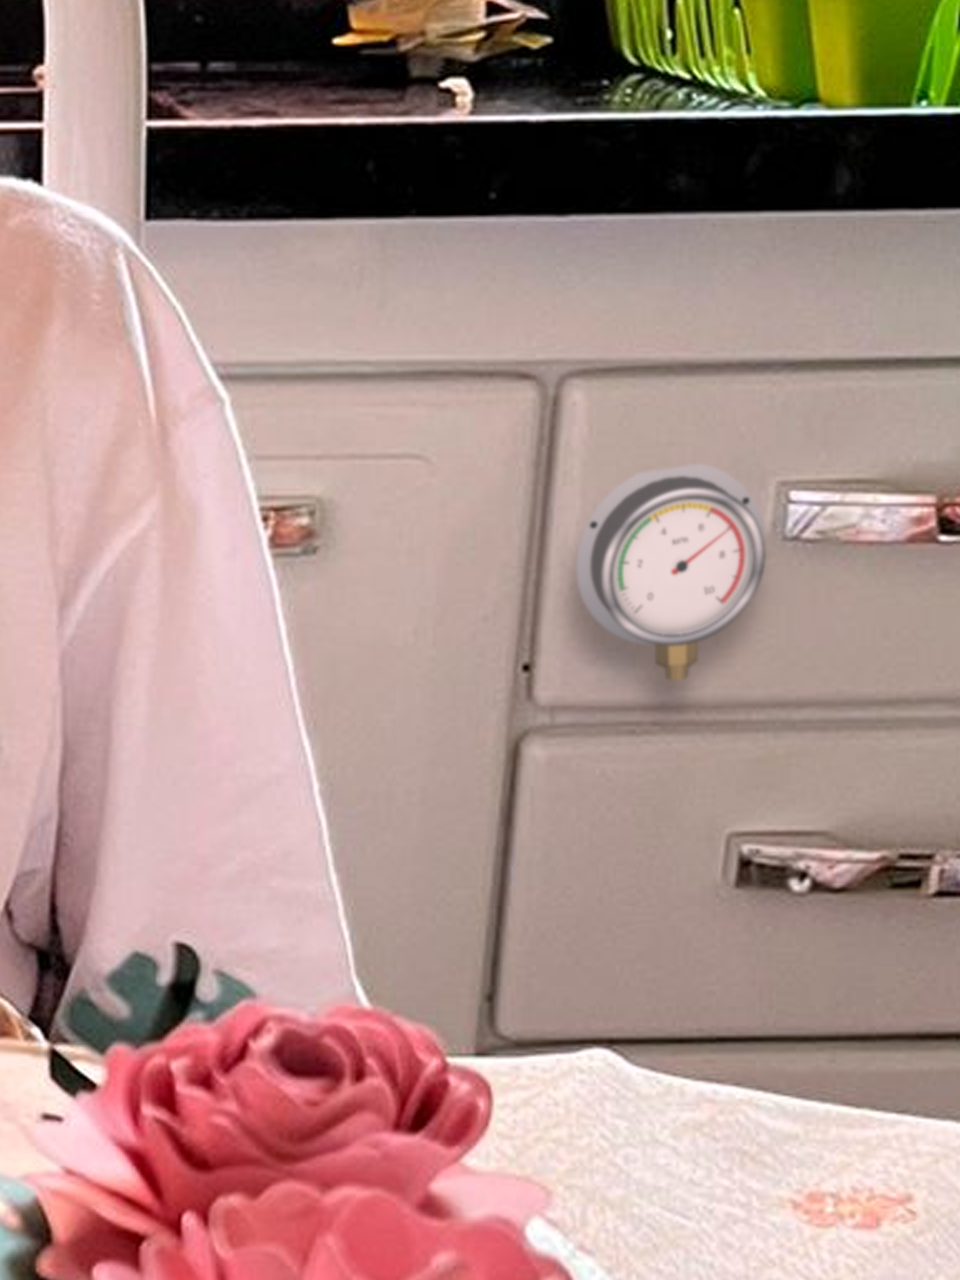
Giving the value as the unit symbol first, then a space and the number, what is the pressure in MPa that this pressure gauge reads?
MPa 7
